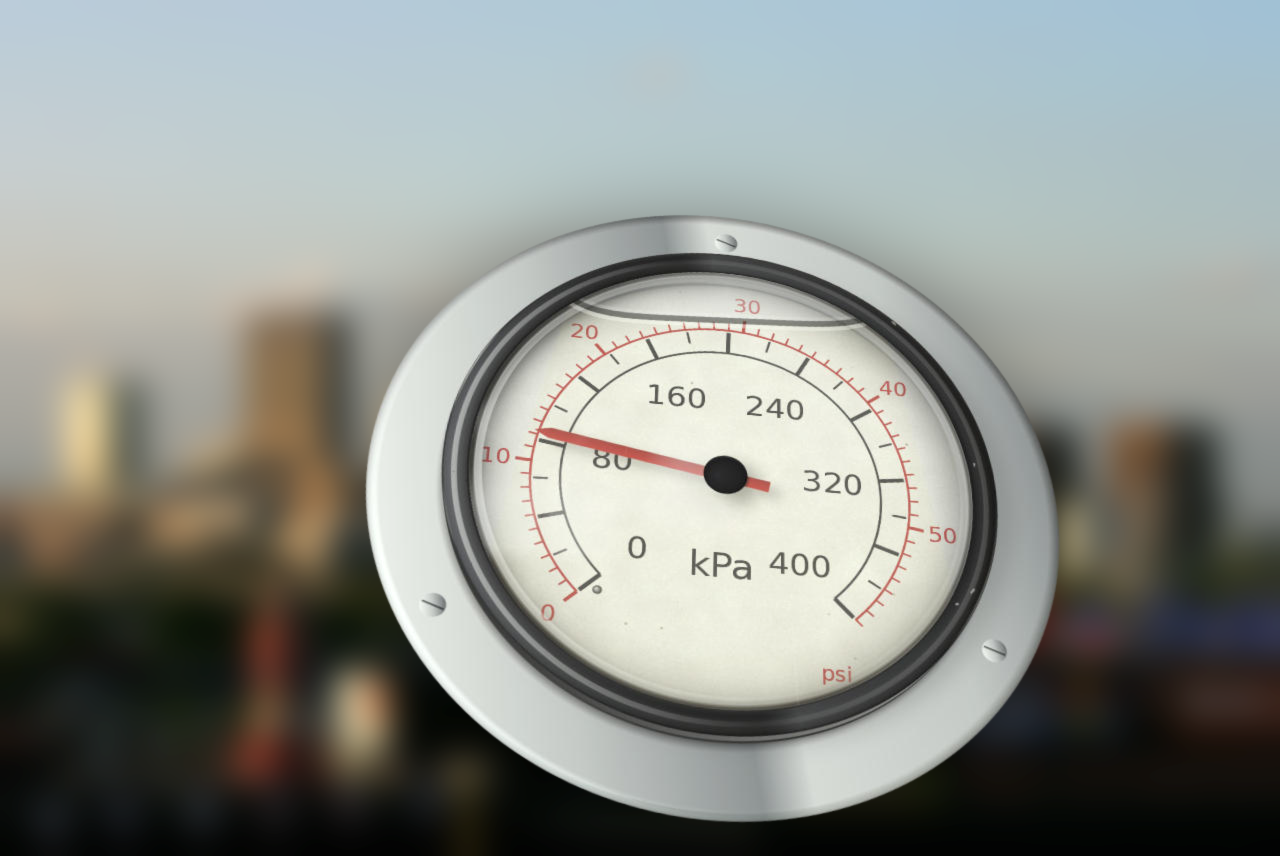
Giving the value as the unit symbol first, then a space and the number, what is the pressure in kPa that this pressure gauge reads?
kPa 80
